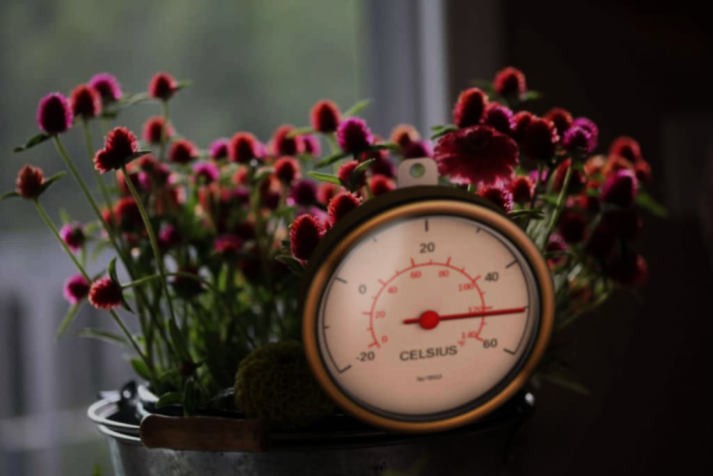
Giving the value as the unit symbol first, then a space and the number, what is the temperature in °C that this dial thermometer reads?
°C 50
